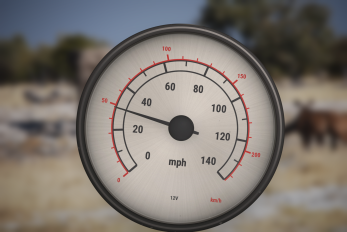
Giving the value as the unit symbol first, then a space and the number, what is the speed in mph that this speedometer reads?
mph 30
